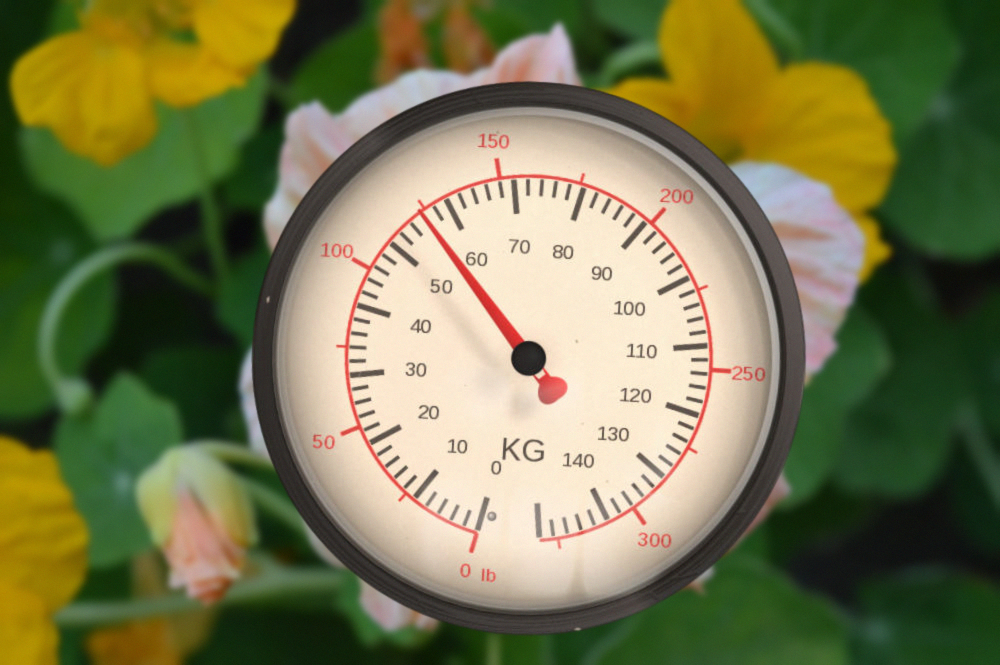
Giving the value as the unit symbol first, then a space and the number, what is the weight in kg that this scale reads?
kg 56
